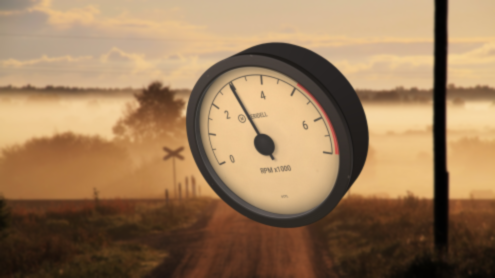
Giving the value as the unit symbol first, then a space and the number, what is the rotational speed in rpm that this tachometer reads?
rpm 3000
